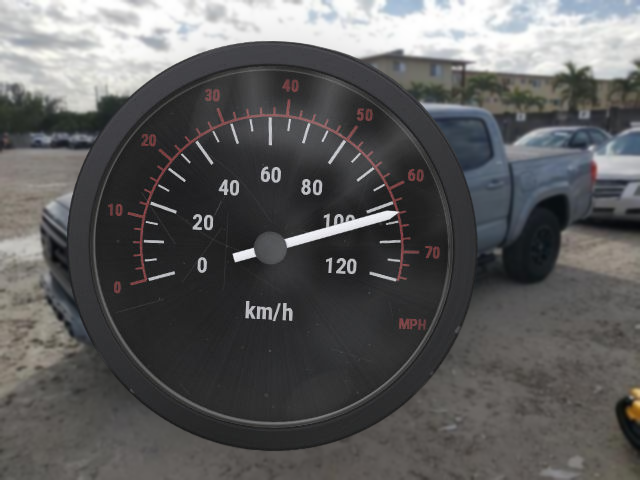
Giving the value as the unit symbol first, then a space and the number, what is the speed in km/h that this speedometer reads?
km/h 102.5
